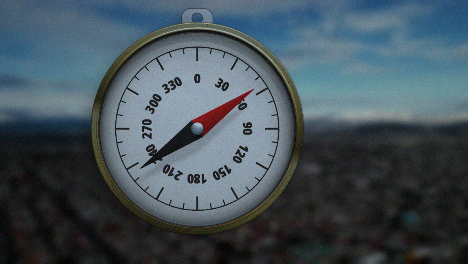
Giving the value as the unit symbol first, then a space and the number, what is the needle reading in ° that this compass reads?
° 55
